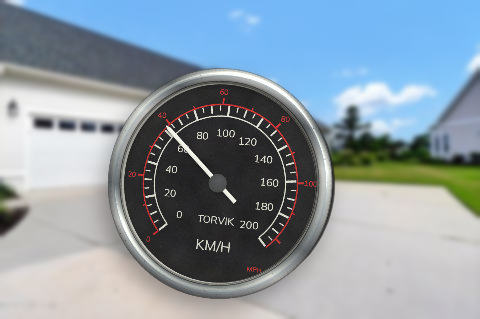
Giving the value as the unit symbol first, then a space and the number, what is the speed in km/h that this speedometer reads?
km/h 62.5
